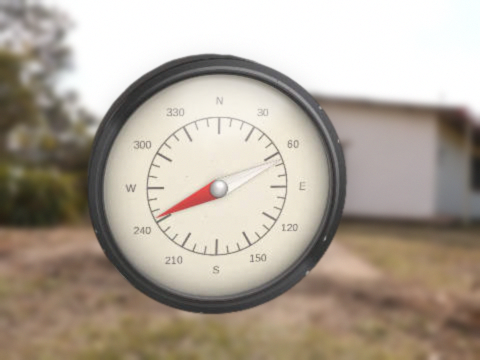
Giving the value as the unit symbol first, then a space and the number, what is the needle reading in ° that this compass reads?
° 245
